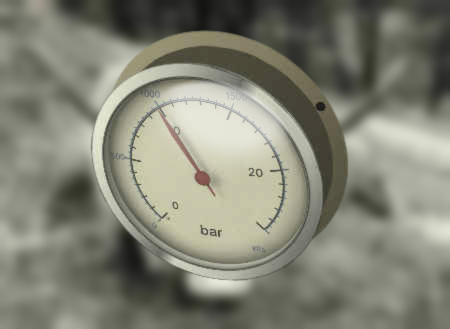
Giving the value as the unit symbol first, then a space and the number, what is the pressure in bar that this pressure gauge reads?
bar 10
